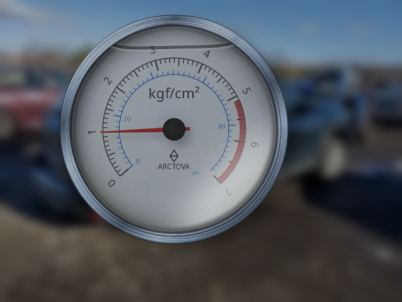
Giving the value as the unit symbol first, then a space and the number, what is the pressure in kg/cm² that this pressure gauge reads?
kg/cm² 1
